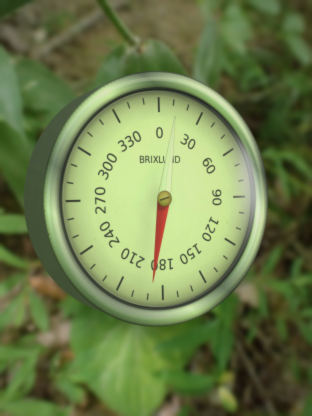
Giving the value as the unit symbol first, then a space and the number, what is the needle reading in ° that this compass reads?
° 190
